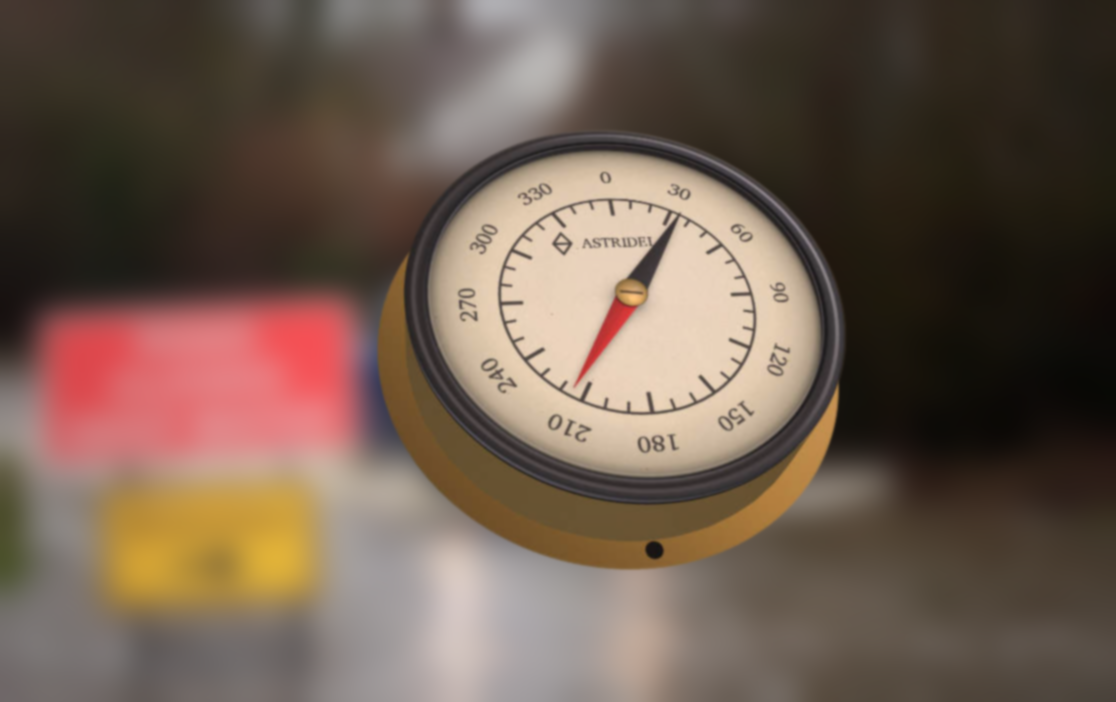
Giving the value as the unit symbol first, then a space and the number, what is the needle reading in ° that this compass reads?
° 215
